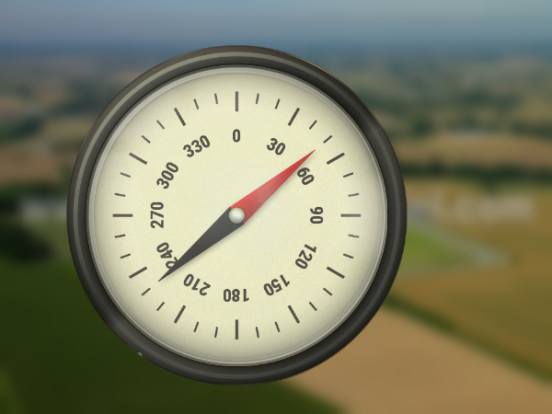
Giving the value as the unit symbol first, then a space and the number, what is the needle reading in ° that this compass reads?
° 50
